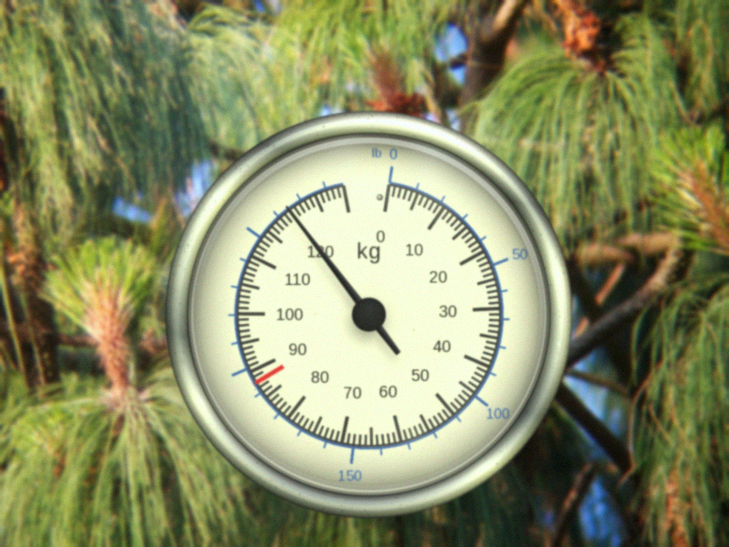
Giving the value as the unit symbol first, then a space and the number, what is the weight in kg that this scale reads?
kg 120
